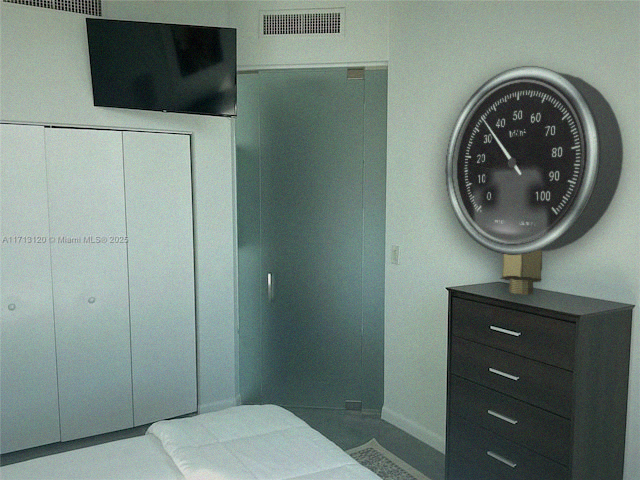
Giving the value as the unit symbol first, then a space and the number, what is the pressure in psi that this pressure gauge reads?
psi 35
